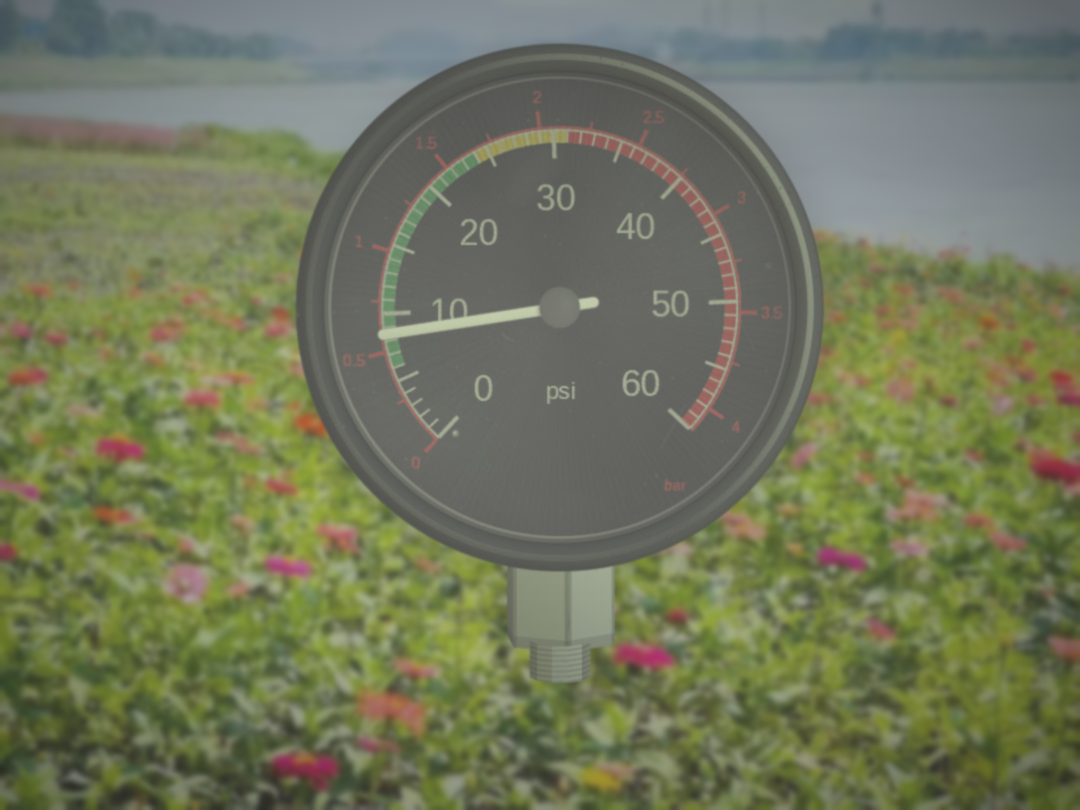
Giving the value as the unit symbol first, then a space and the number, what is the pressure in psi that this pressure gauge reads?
psi 8.5
